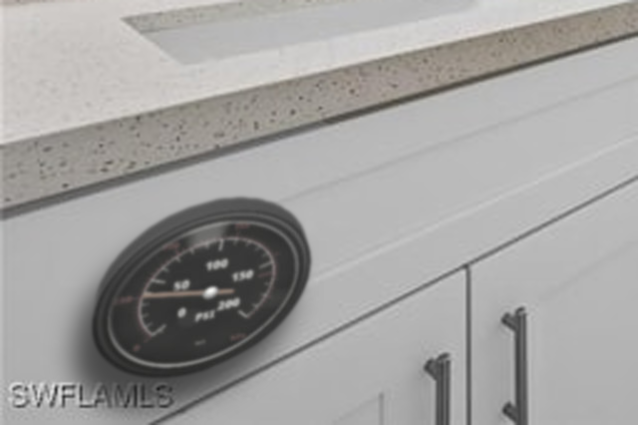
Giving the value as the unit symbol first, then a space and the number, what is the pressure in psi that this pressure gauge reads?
psi 40
